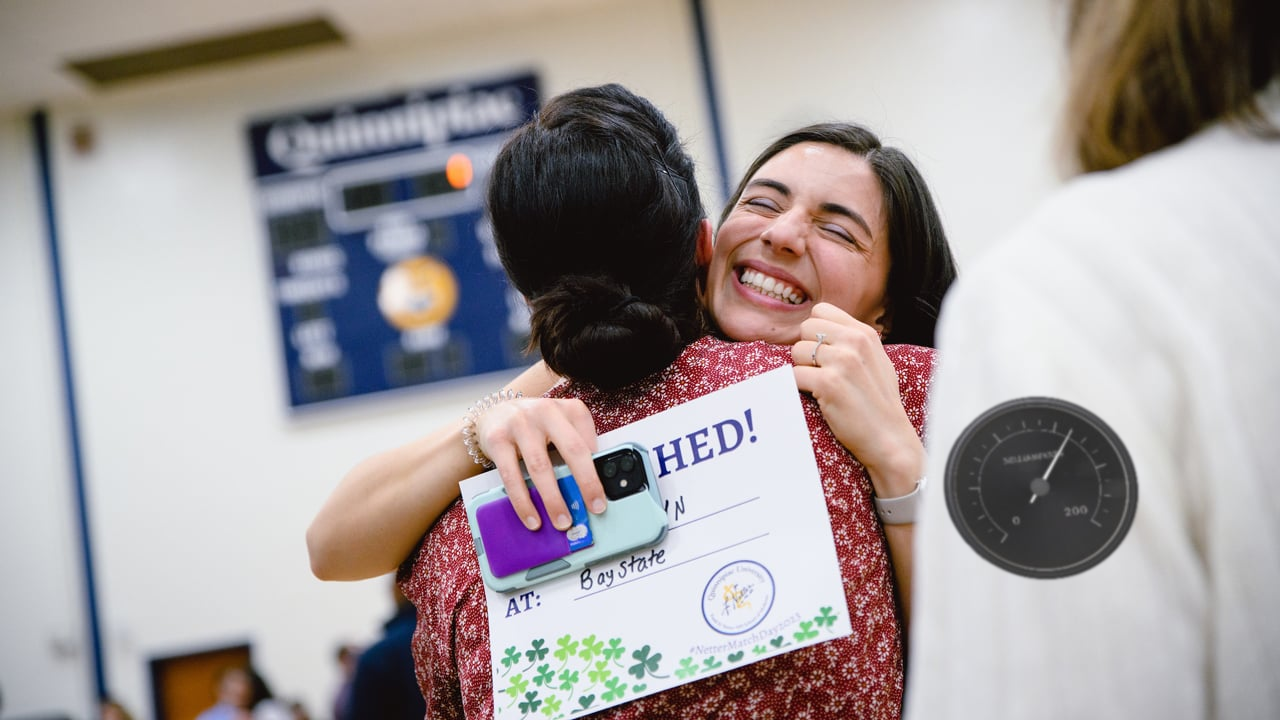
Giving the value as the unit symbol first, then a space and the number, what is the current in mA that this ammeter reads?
mA 130
